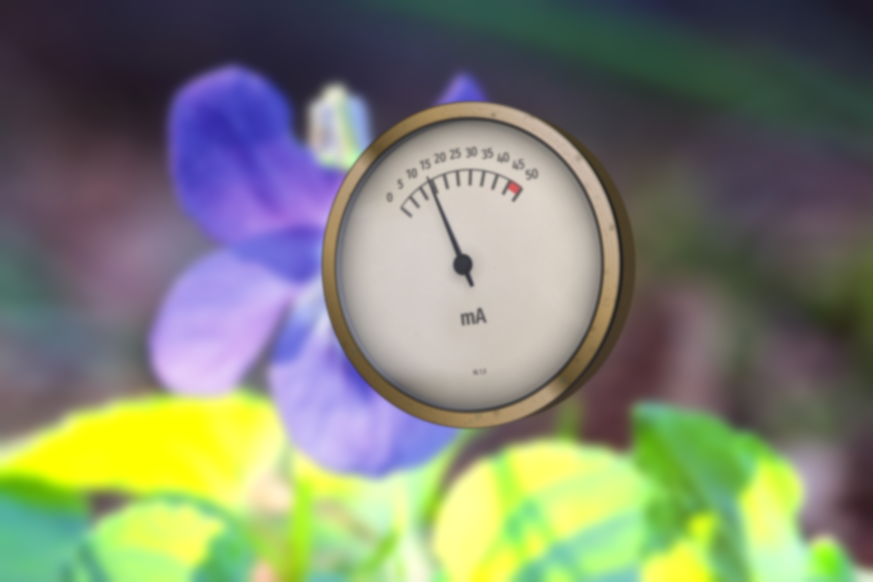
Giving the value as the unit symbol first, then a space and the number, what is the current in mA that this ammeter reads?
mA 15
